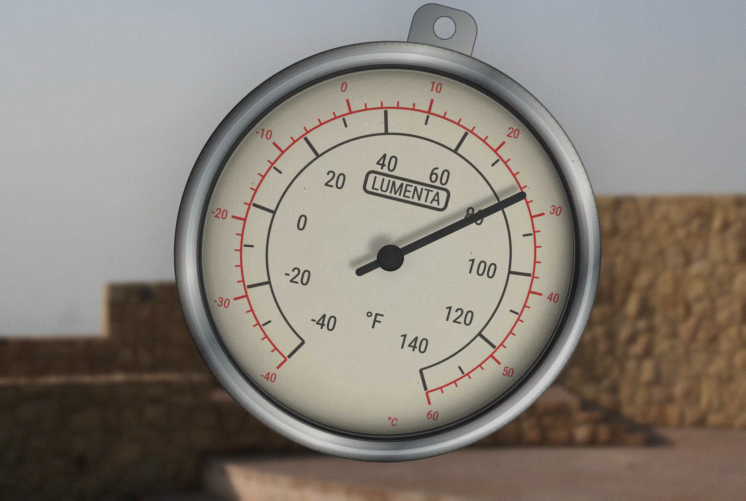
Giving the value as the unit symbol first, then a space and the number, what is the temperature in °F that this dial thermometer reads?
°F 80
